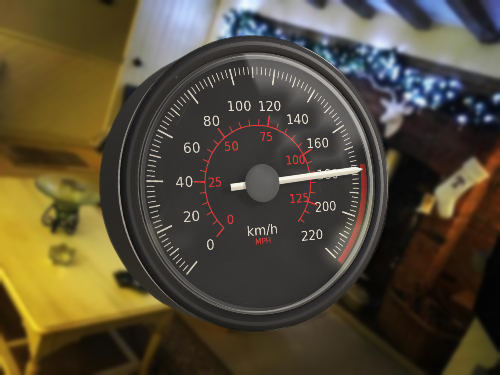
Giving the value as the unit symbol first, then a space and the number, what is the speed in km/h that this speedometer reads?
km/h 180
